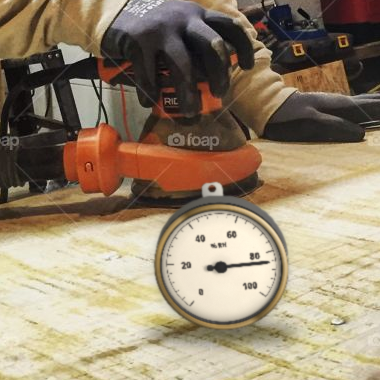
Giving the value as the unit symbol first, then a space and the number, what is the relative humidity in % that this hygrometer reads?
% 84
